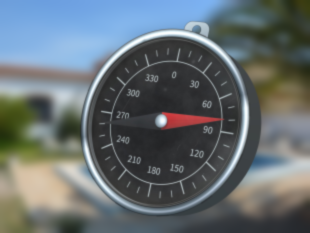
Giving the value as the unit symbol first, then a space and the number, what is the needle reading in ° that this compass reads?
° 80
